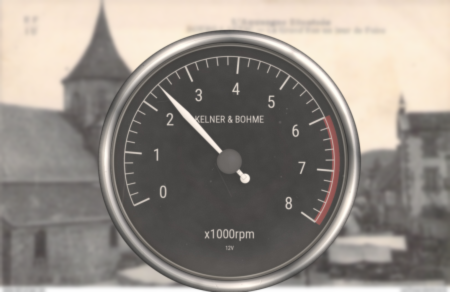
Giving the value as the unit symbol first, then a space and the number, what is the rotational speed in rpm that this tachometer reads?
rpm 2400
